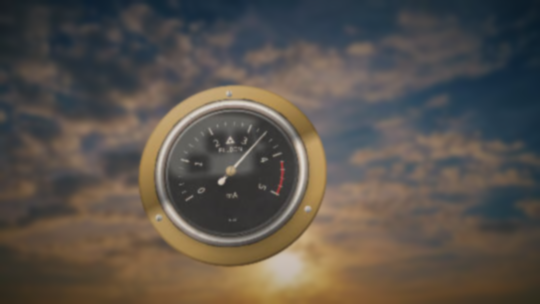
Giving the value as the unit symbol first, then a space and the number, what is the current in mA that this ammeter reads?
mA 3.4
